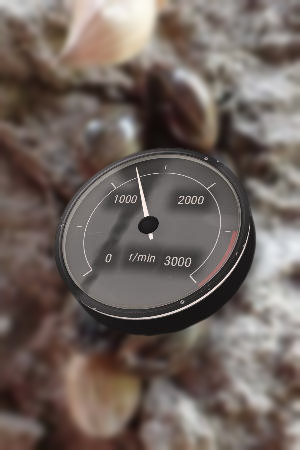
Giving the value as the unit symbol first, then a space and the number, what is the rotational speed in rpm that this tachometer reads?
rpm 1250
